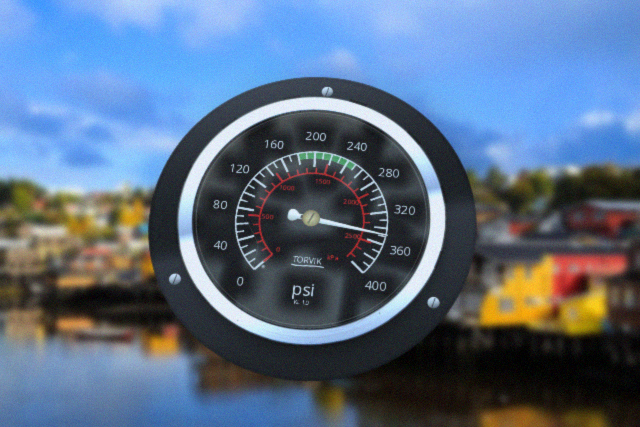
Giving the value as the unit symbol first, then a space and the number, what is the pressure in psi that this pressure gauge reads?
psi 350
